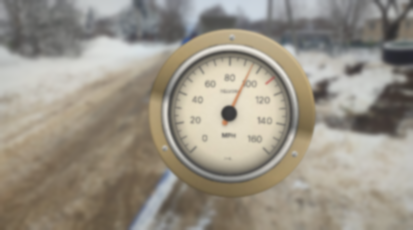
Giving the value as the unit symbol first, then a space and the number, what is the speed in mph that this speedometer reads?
mph 95
